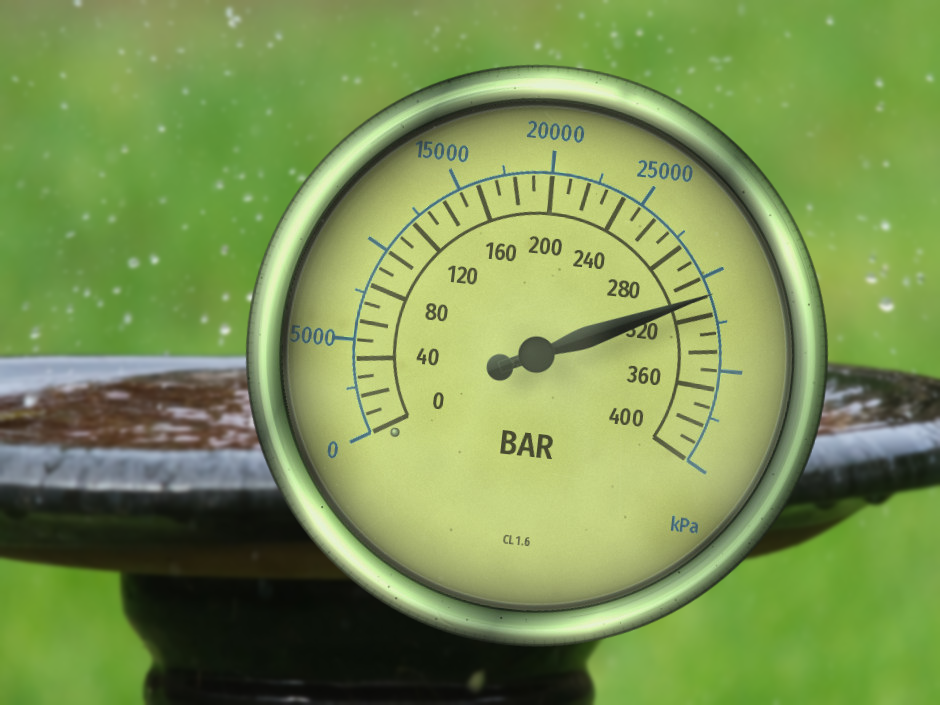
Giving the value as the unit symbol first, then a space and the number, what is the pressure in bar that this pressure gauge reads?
bar 310
